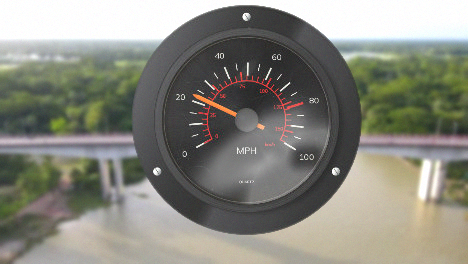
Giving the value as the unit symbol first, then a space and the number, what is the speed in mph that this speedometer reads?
mph 22.5
